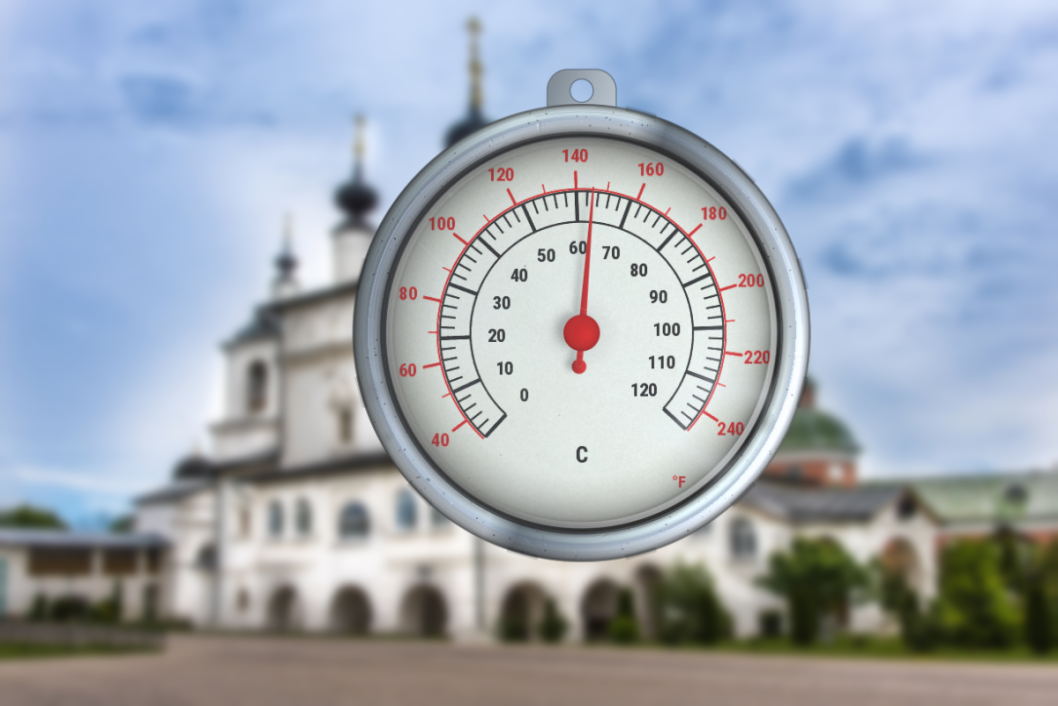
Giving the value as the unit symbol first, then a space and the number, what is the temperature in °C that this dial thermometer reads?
°C 63
